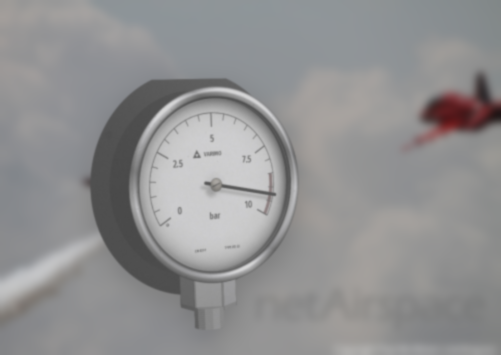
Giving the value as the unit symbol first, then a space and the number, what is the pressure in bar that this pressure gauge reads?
bar 9.25
